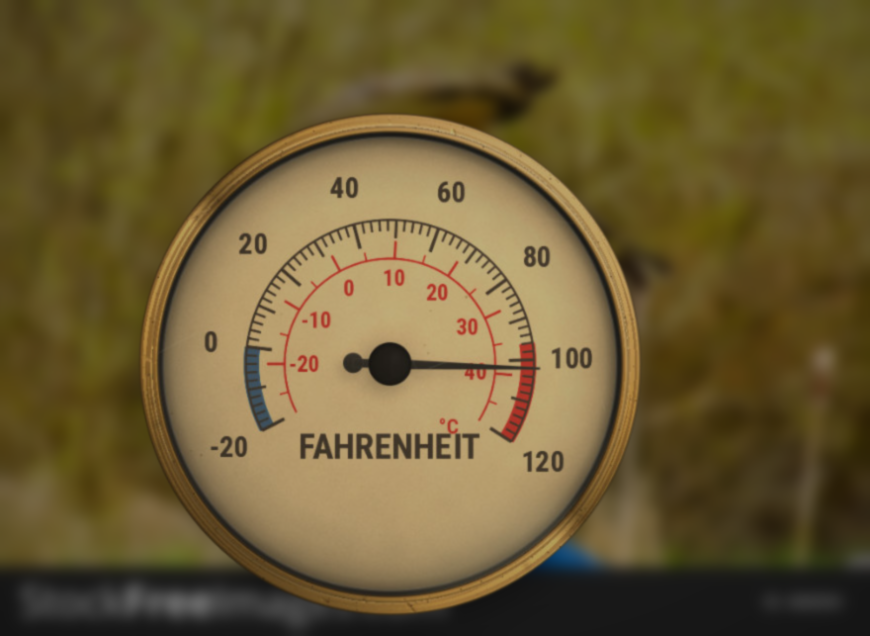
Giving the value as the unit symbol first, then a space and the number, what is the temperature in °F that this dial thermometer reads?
°F 102
